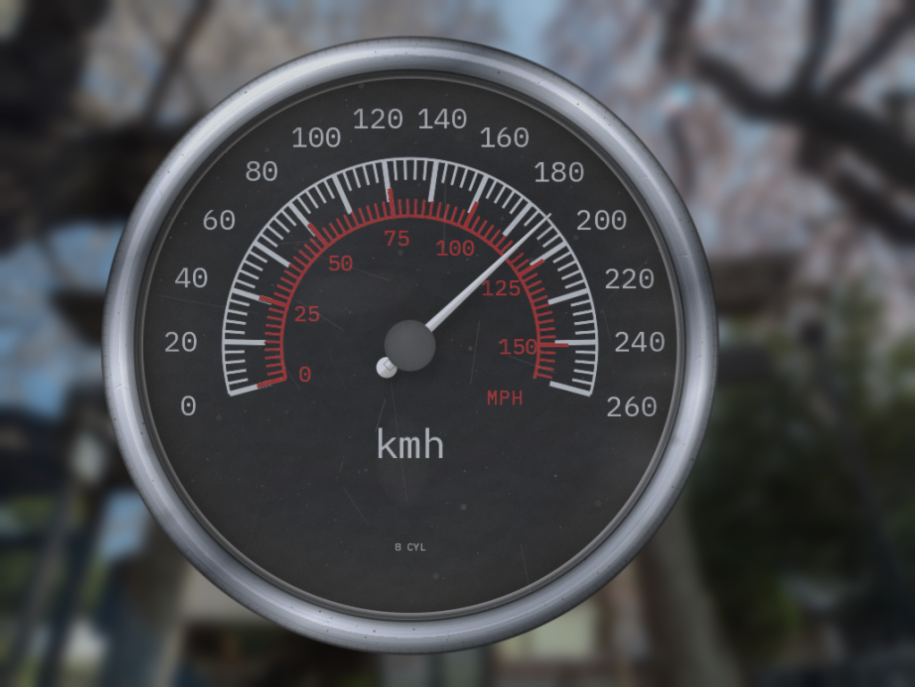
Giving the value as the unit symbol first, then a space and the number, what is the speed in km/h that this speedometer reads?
km/h 188
